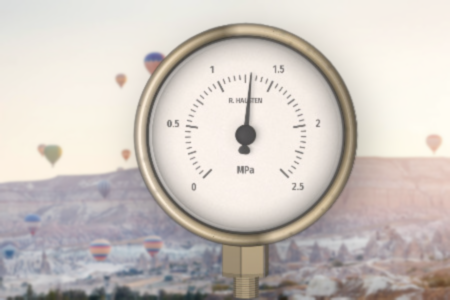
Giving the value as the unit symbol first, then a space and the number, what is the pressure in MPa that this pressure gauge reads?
MPa 1.3
